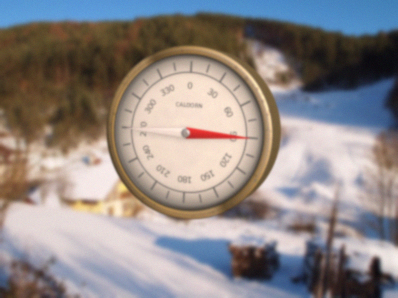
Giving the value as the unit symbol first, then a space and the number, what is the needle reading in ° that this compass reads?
° 90
